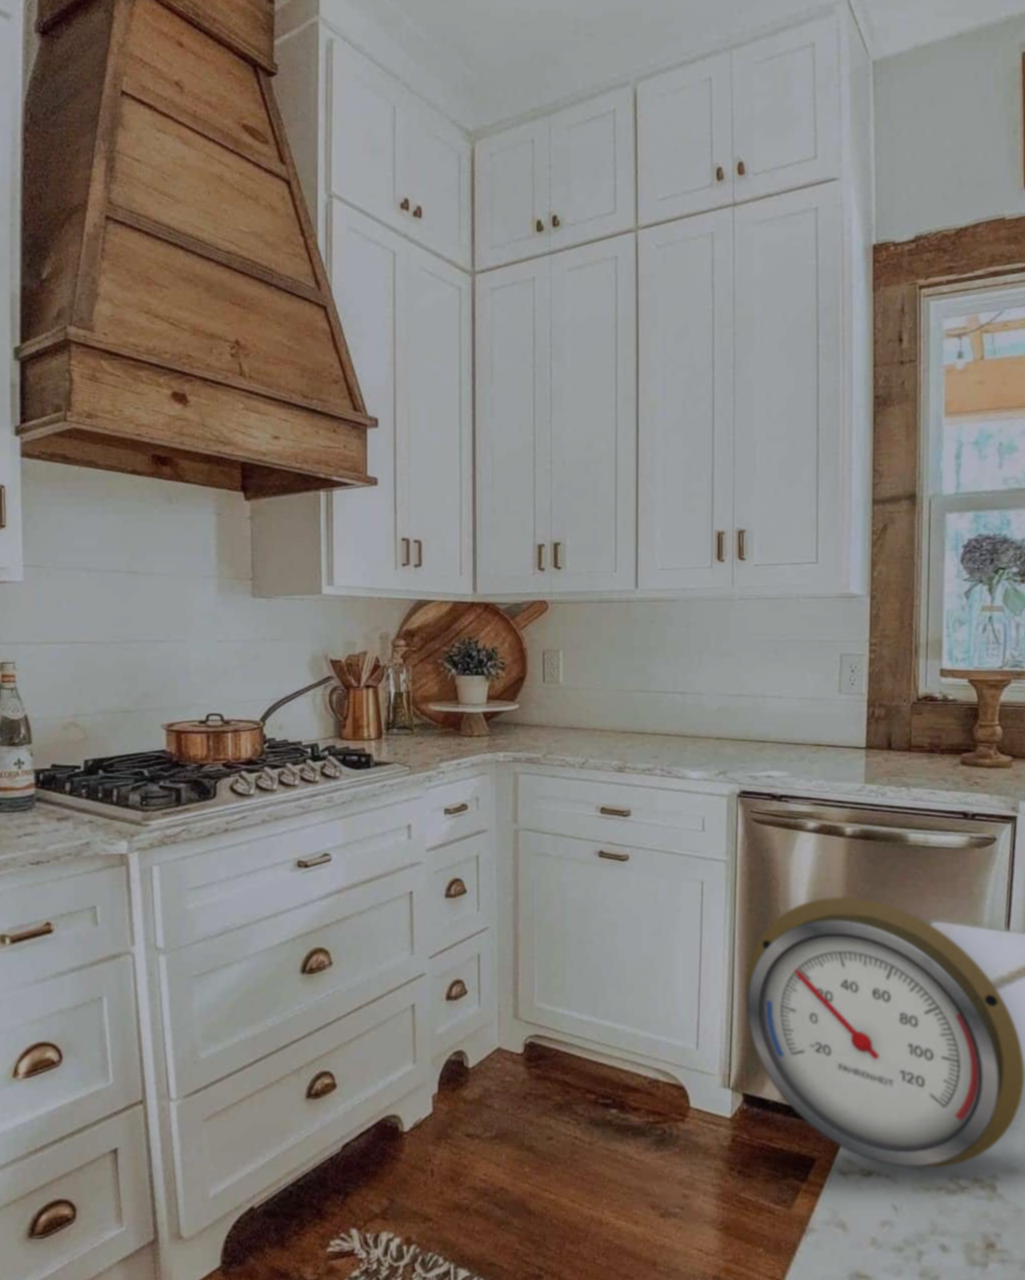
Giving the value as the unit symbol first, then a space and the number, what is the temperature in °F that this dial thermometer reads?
°F 20
